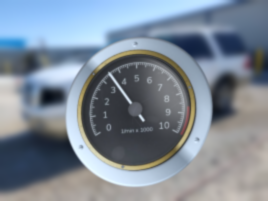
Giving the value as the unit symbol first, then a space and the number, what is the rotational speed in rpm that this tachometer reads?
rpm 3500
